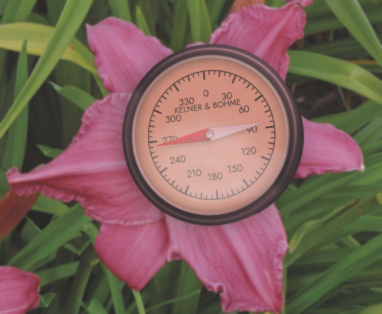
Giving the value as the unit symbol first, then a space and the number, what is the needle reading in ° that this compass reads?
° 265
